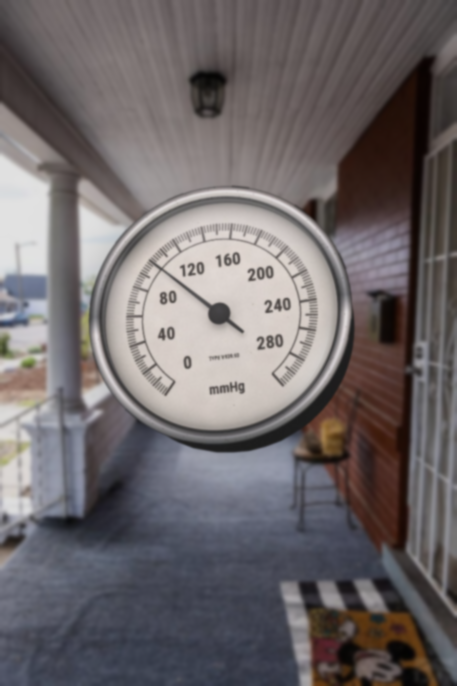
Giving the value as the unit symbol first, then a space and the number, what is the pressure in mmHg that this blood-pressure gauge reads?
mmHg 100
